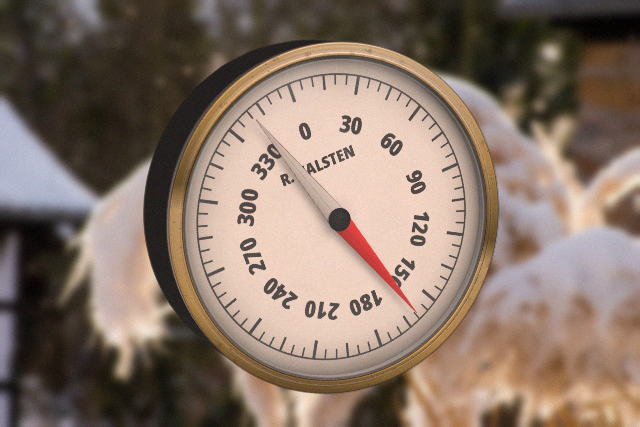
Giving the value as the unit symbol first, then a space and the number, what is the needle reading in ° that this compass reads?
° 160
